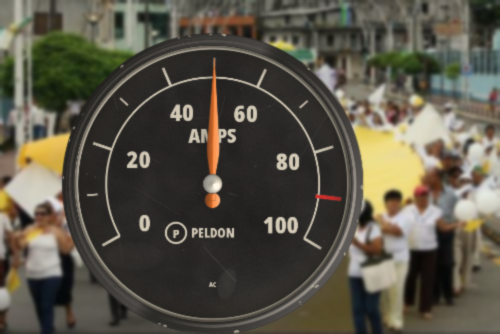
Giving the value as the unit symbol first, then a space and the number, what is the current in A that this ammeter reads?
A 50
